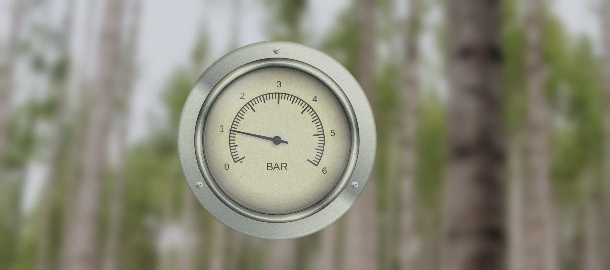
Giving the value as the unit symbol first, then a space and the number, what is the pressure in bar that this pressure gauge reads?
bar 1
